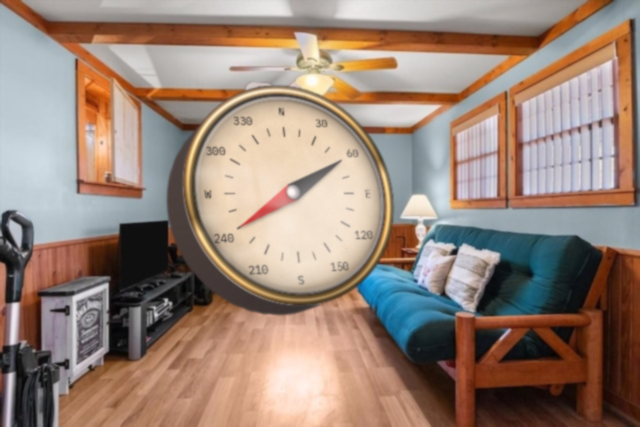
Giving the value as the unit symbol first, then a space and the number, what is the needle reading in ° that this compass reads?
° 240
